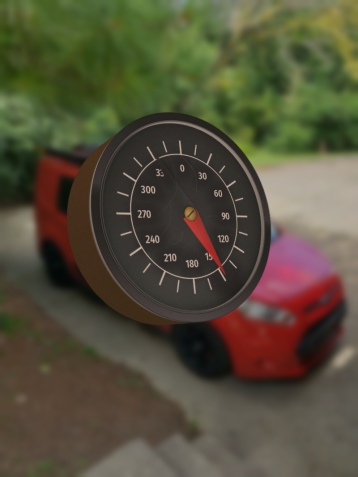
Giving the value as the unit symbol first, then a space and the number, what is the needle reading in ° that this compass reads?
° 150
